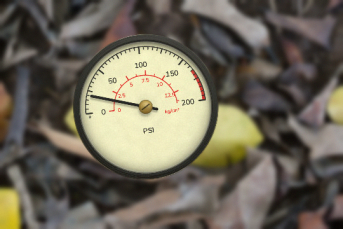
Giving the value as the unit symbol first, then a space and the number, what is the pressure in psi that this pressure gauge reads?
psi 20
